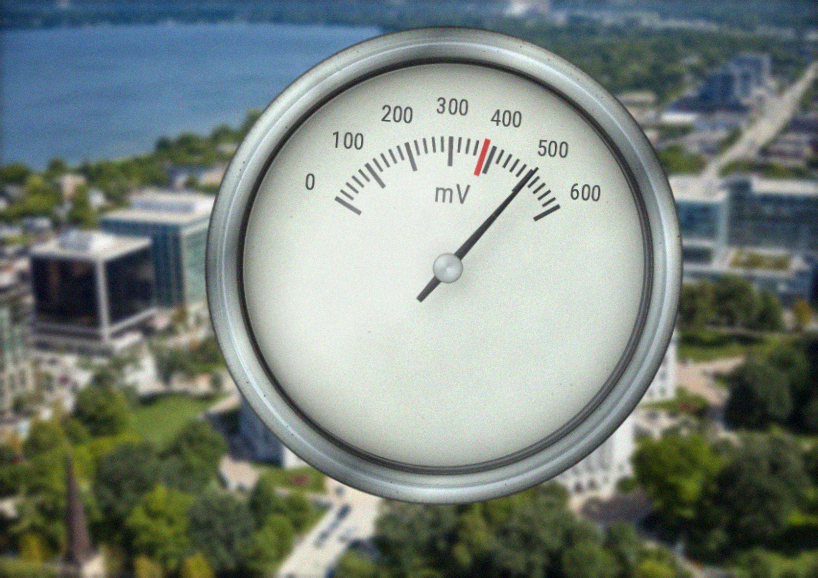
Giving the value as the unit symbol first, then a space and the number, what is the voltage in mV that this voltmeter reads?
mV 500
